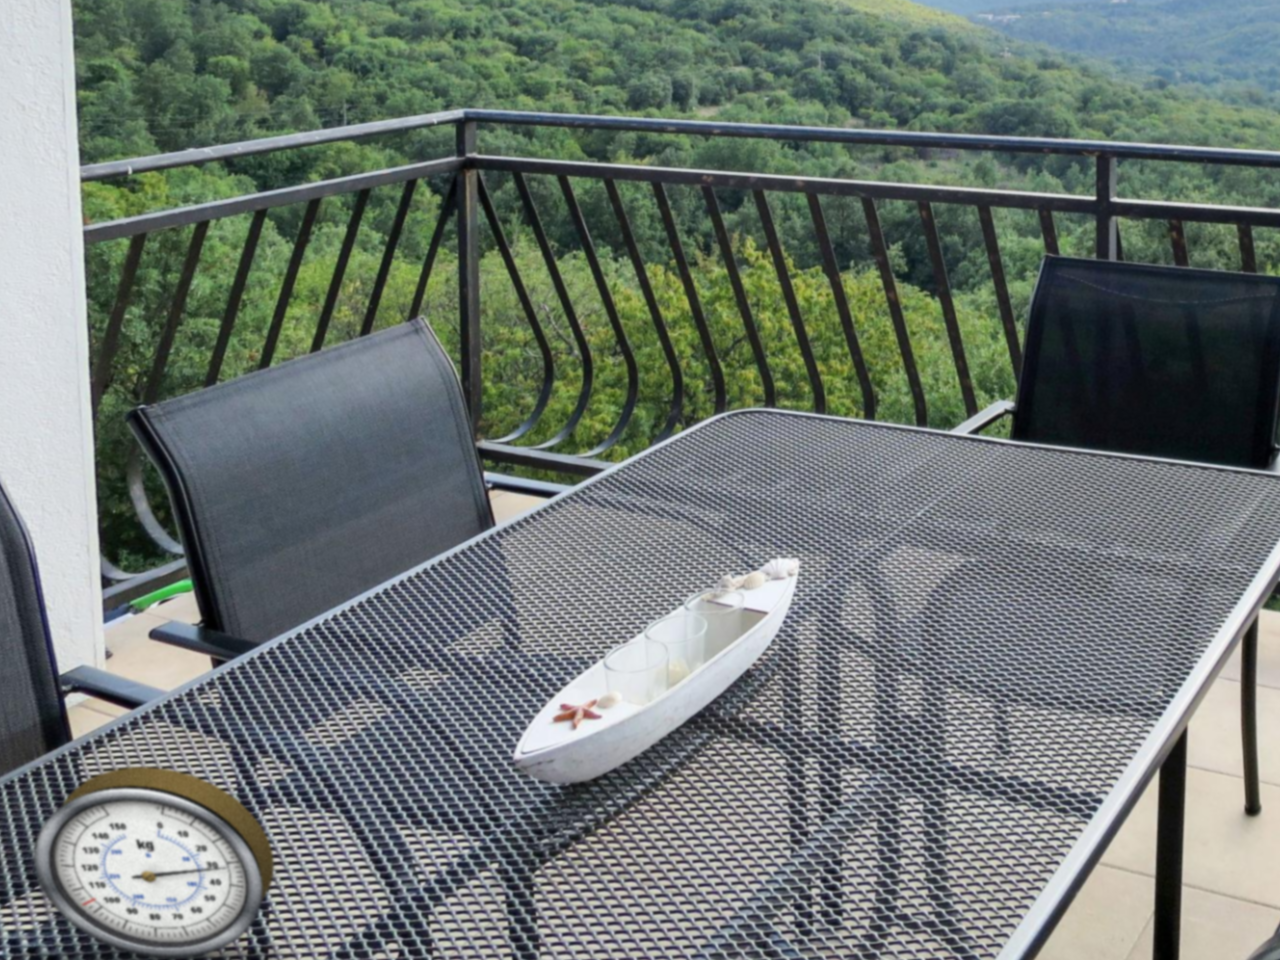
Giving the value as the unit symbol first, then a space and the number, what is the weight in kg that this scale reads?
kg 30
